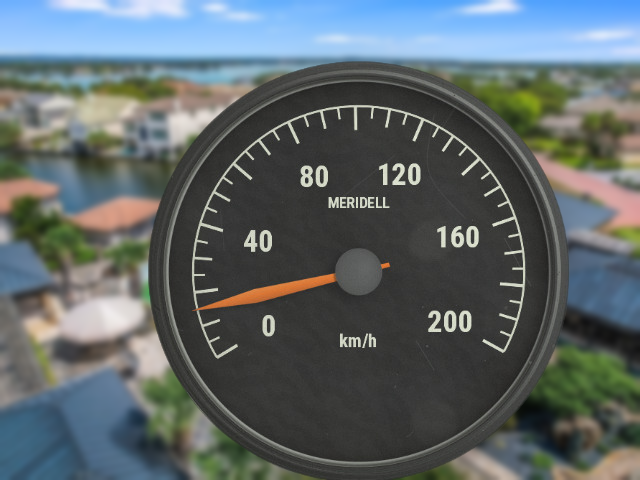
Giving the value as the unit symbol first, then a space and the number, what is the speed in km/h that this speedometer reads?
km/h 15
